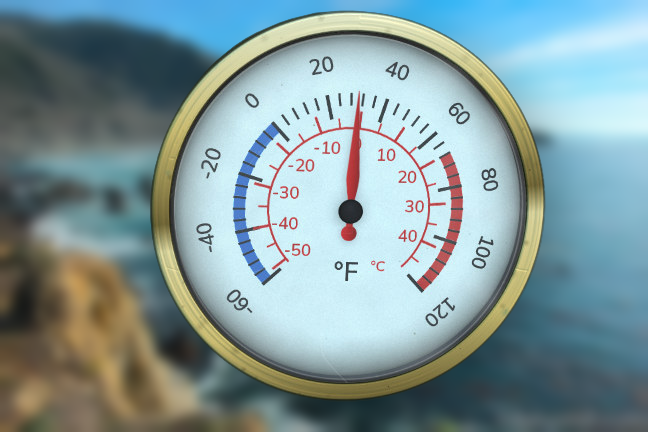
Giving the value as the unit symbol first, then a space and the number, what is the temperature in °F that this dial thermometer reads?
°F 30
